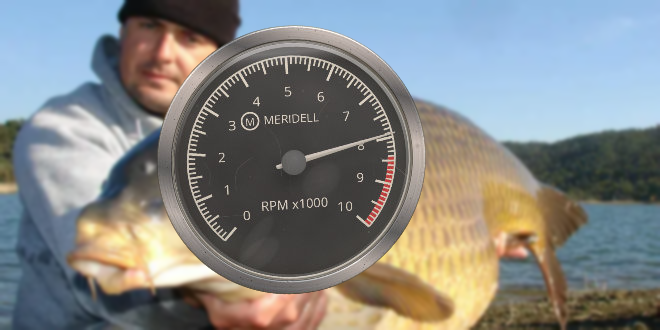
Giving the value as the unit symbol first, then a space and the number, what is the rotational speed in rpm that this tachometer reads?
rpm 7900
